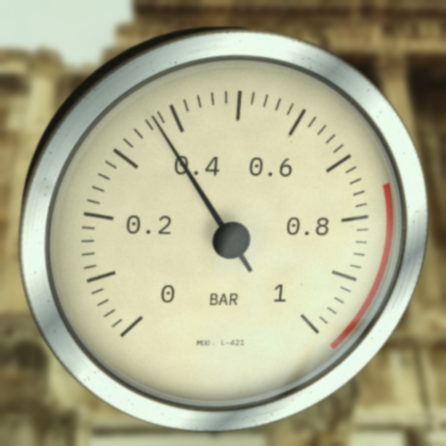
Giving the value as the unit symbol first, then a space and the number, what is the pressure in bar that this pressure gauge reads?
bar 0.37
